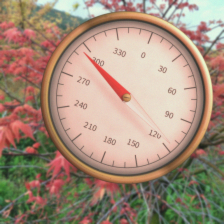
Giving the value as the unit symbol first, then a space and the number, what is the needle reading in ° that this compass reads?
° 295
